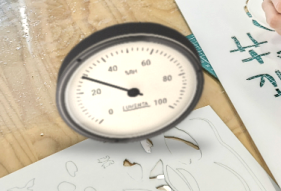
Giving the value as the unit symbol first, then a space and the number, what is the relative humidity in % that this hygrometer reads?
% 30
